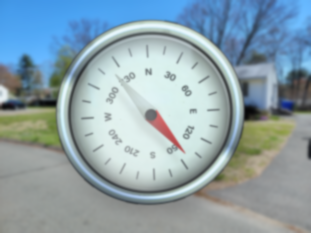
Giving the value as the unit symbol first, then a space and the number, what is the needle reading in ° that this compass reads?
° 142.5
